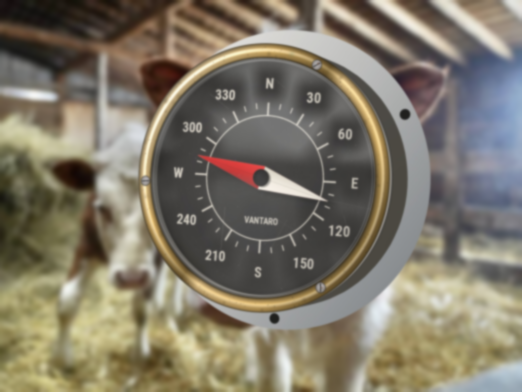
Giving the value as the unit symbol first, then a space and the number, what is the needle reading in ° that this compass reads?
° 285
